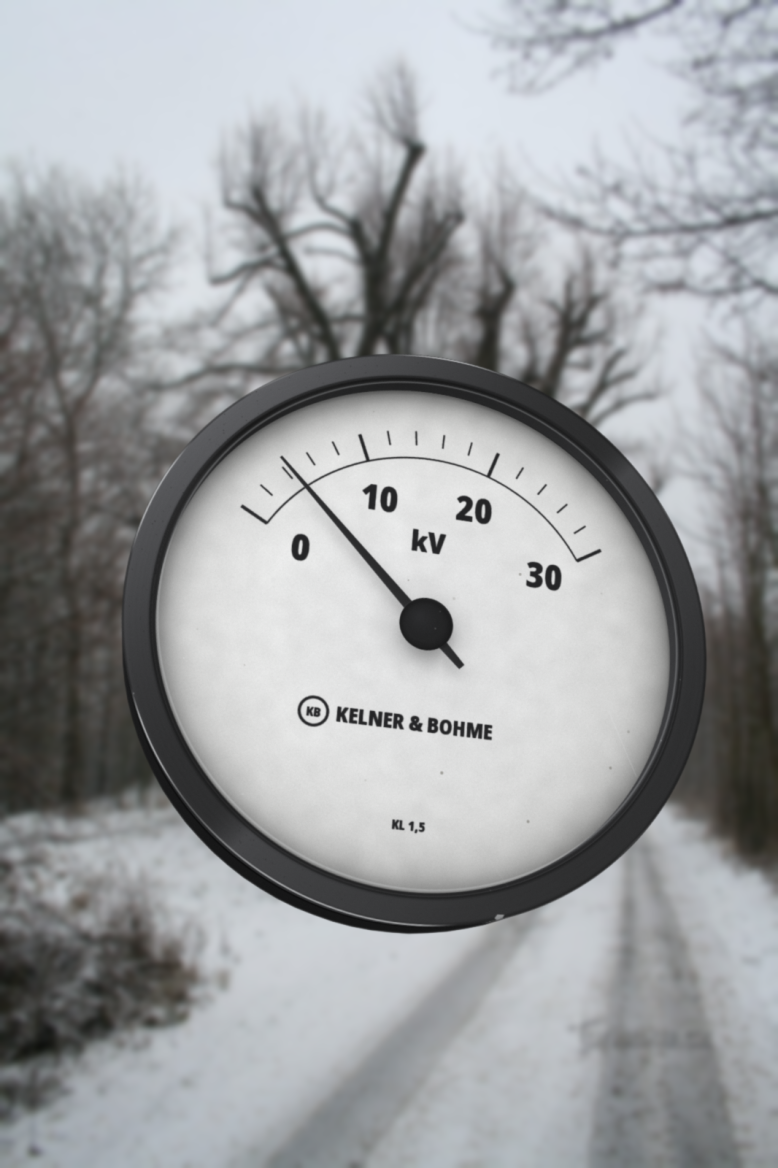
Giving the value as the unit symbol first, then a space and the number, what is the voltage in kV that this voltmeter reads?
kV 4
